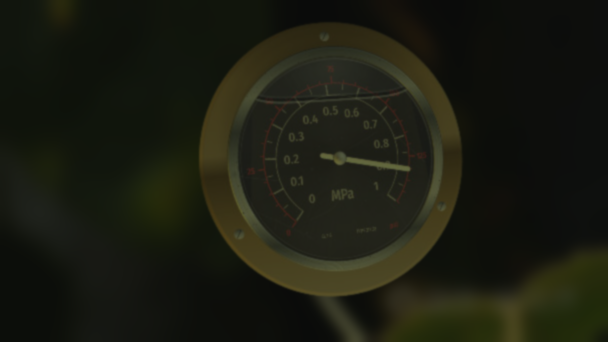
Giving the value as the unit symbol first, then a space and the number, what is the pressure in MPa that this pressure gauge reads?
MPa 0.9
